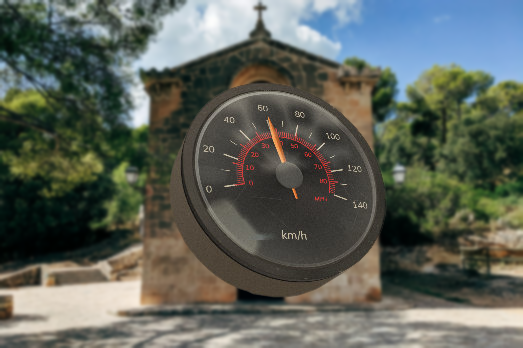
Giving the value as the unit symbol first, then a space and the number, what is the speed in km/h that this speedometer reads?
km/h 60
